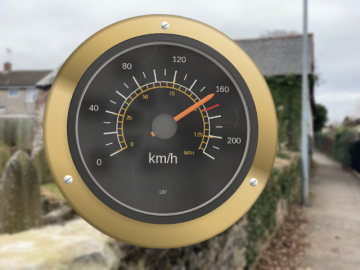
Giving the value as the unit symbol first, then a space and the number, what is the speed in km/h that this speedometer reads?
km/h 160
